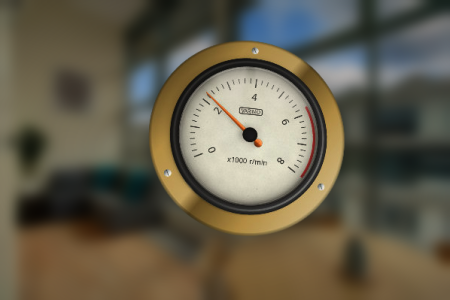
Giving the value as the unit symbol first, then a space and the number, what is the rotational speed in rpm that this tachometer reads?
rpm 2200
